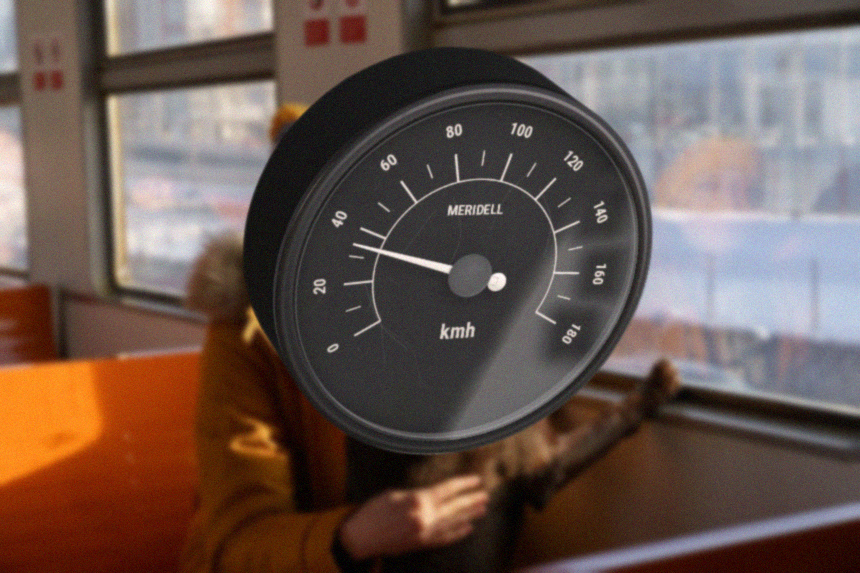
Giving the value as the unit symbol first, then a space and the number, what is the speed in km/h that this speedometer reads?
km/h 35
